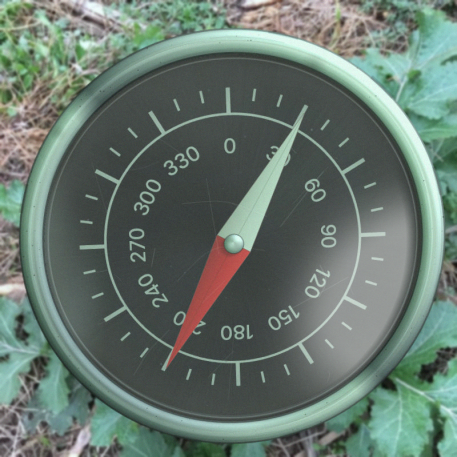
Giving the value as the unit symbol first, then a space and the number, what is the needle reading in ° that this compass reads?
° 210
